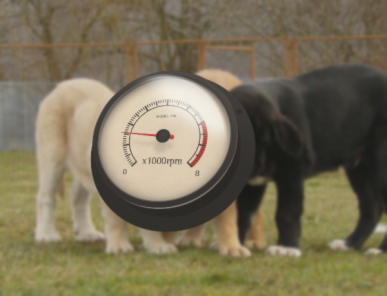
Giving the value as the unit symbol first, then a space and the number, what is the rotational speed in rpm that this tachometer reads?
rpm 1500
